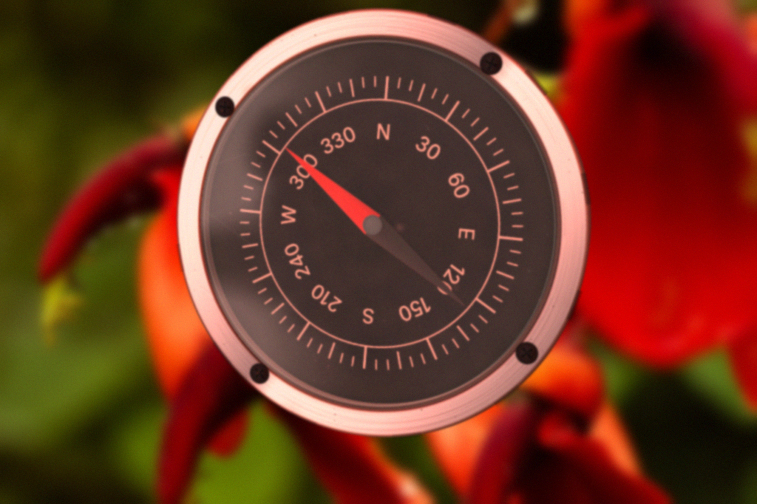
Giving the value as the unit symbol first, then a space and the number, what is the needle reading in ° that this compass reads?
° 305
